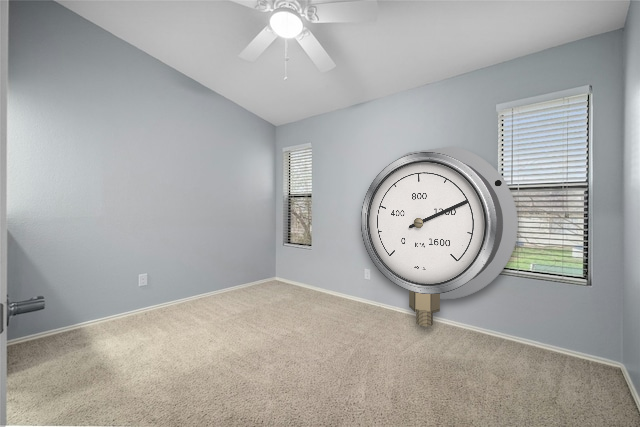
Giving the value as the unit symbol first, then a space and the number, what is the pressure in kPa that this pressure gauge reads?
kPa 1200
